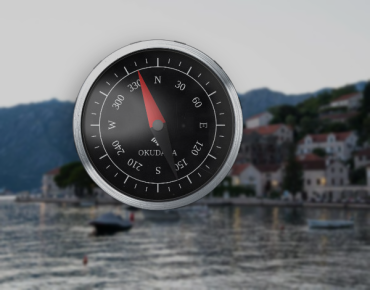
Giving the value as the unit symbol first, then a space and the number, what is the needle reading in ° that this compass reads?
° 340
